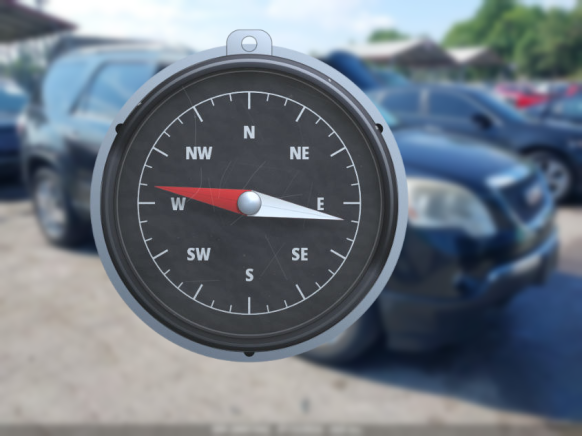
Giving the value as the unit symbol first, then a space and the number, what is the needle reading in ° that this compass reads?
° 280
